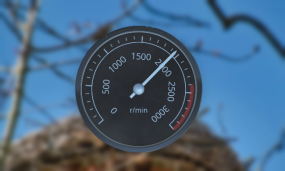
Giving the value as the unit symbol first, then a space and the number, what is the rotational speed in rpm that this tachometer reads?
rpm 1950
